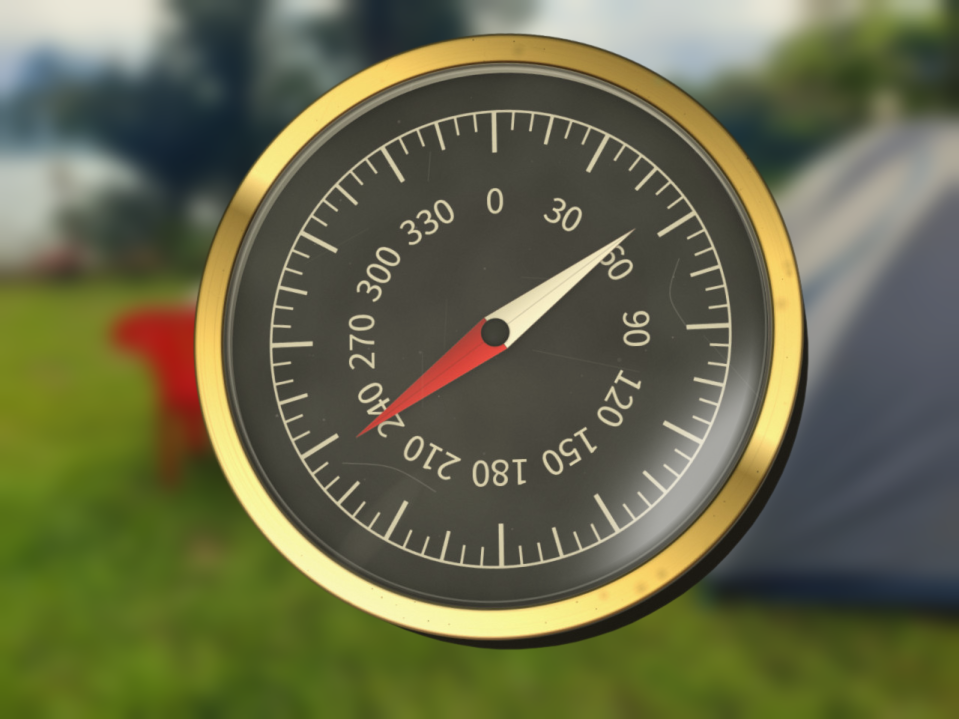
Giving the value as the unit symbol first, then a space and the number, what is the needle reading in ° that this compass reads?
° 235
